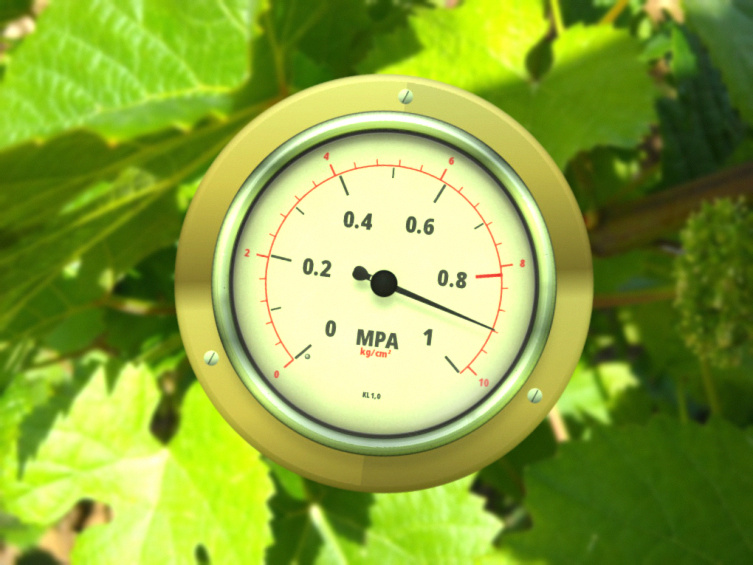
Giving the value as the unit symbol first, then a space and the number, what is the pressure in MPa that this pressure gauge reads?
MPa 0.9
